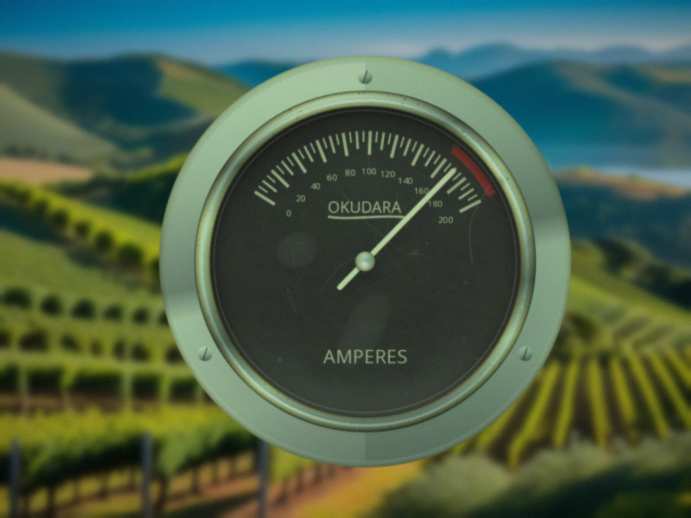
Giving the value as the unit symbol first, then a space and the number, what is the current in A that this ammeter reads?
A 170
